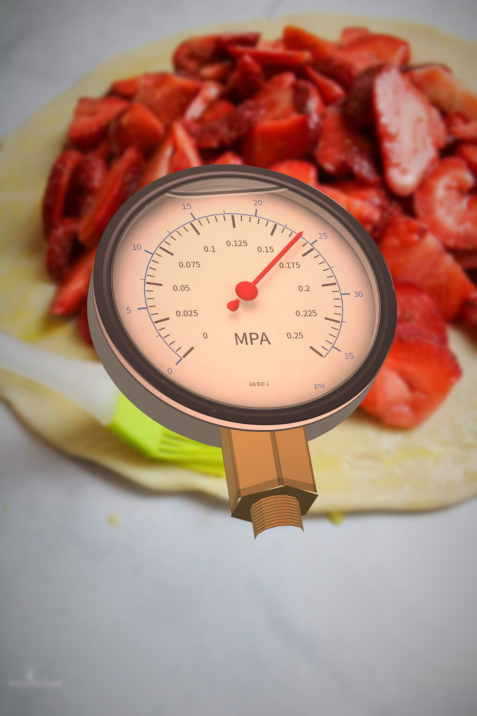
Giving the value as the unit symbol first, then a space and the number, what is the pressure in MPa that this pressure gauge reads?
MPa 0.165
